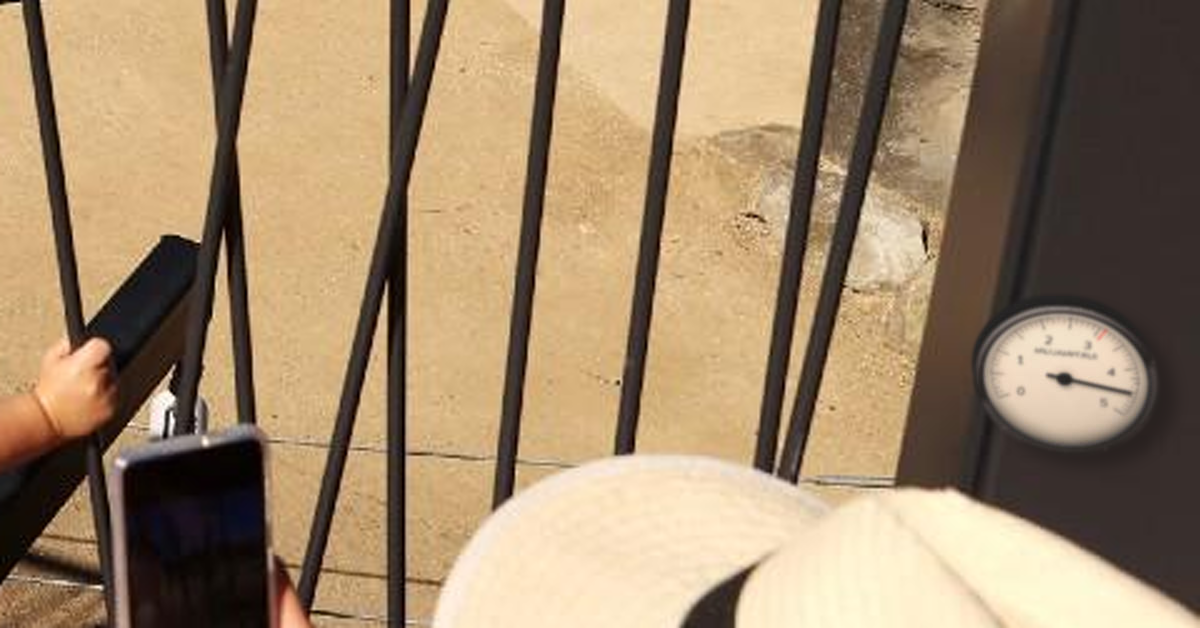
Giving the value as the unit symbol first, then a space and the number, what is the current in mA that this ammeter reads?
mA 4.5
